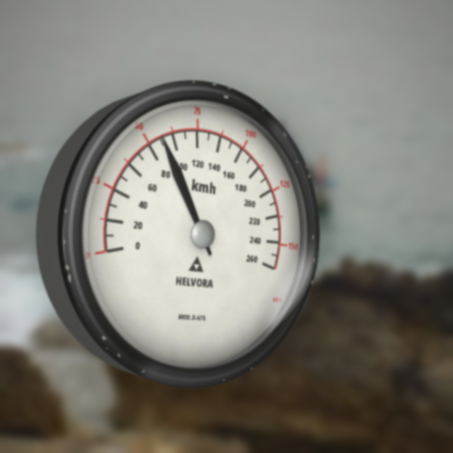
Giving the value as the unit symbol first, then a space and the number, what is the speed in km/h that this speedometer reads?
km/h 90
